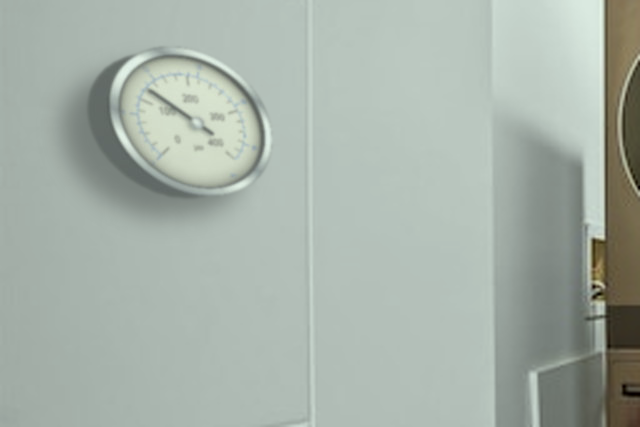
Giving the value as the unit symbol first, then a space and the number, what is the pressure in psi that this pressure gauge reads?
psi 120
